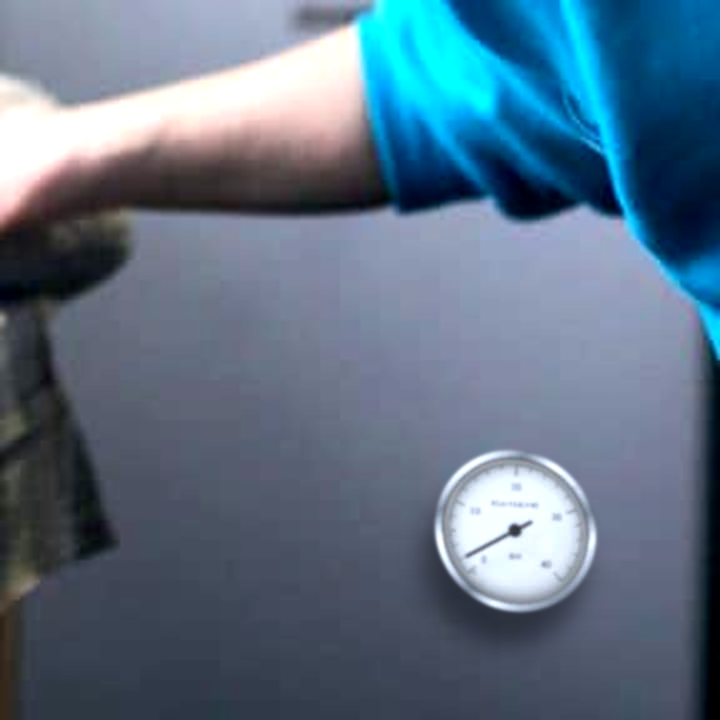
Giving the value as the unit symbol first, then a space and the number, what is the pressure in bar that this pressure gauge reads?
bar 2
